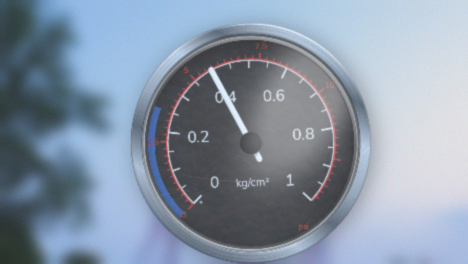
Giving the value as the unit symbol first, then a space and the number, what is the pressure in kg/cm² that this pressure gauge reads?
kg/cm² 0.4
